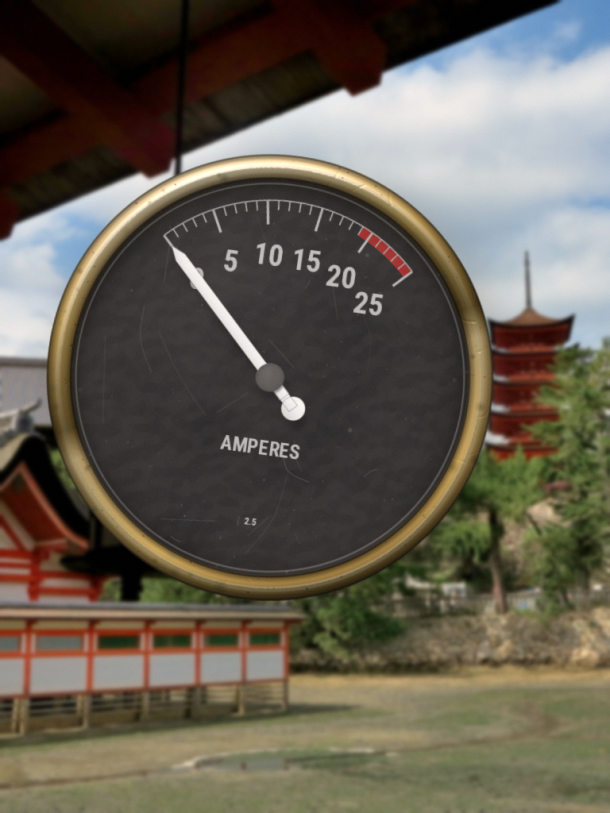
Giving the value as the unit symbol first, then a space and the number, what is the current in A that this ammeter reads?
A 0
